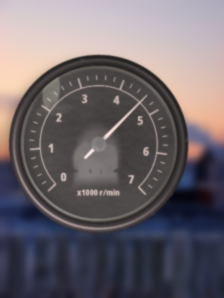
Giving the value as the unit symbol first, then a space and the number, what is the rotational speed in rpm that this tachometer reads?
rpm 4600
